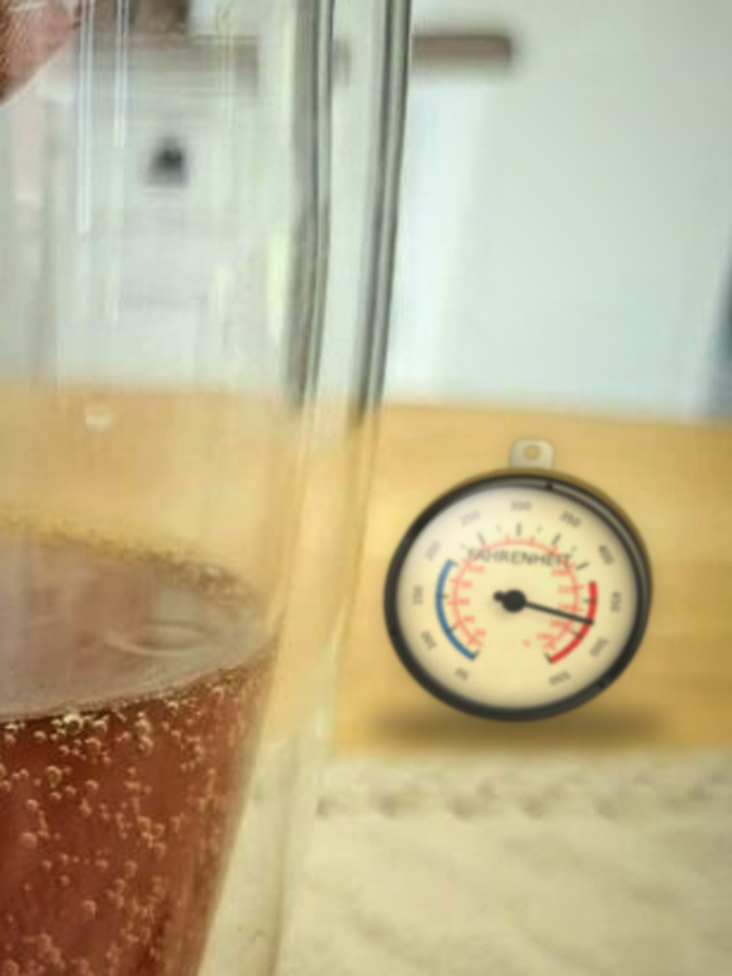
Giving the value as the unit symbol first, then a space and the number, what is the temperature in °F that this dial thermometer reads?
°F 475
